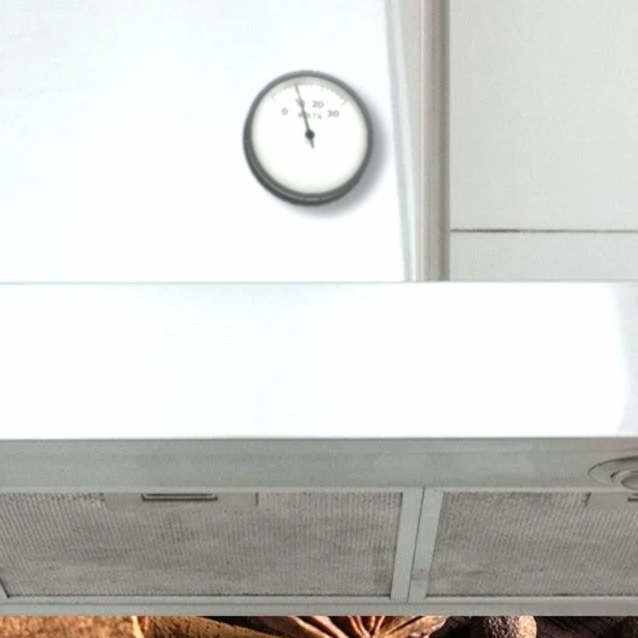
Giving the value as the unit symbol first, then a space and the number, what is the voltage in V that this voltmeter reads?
V 10
